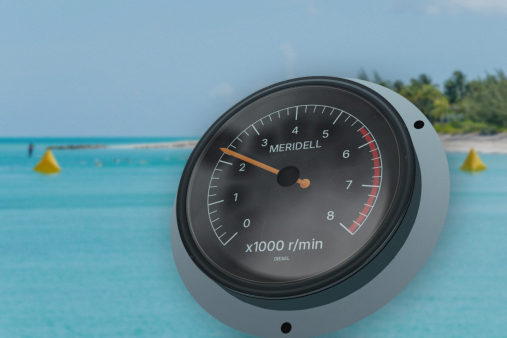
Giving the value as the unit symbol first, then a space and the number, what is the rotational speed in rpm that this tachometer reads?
rpm 2200
